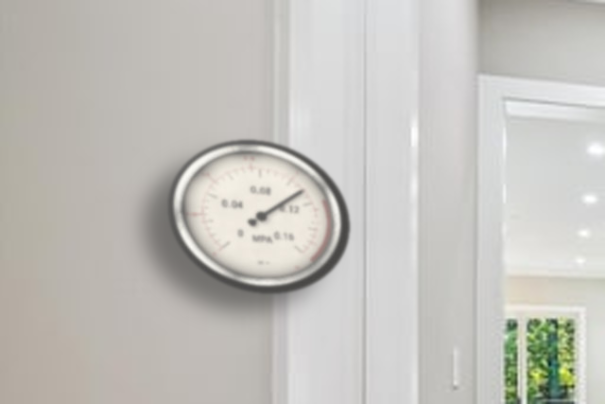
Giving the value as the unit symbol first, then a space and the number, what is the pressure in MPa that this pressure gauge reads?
MPa 0.11
